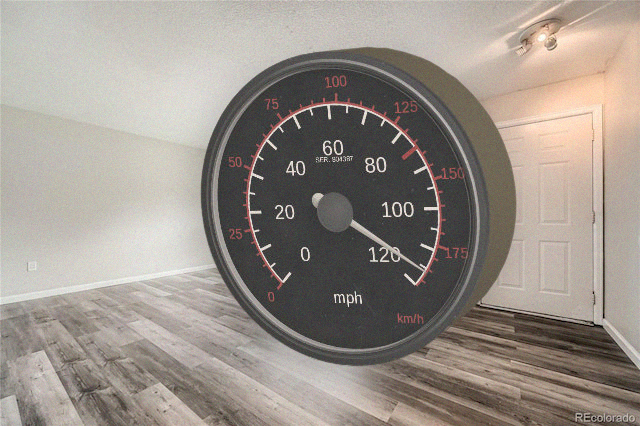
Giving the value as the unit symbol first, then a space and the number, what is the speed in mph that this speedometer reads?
mph 115
